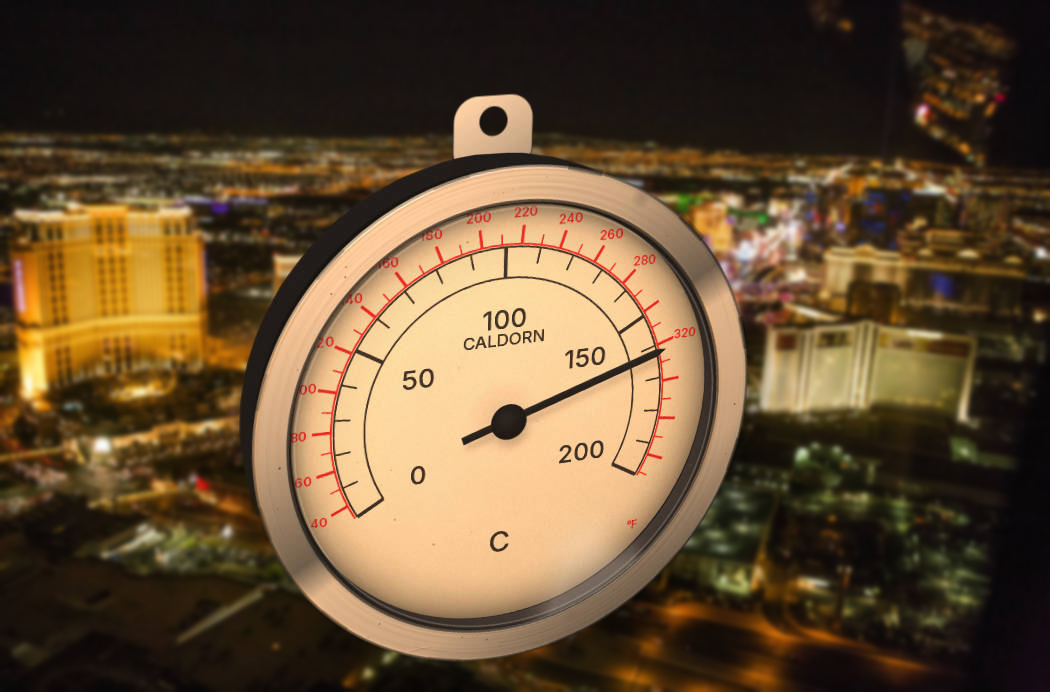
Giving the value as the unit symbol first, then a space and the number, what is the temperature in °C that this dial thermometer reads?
°C 160
